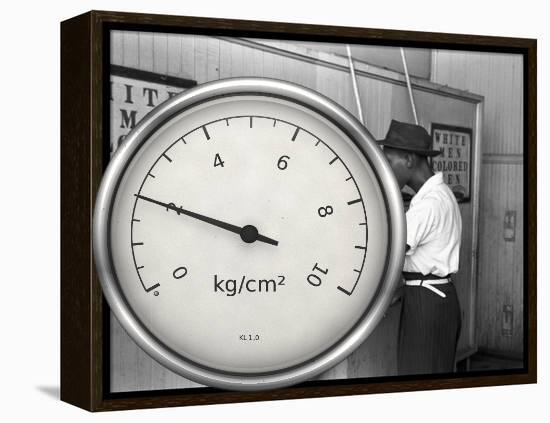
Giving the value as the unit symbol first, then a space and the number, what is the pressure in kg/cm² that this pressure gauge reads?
kg/cm² 2
